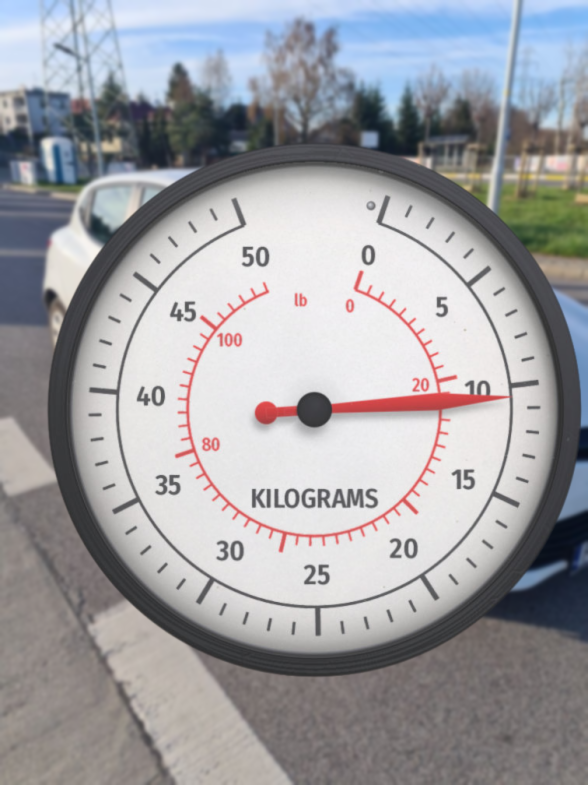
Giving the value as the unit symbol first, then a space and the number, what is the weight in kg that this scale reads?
kg 10.5
